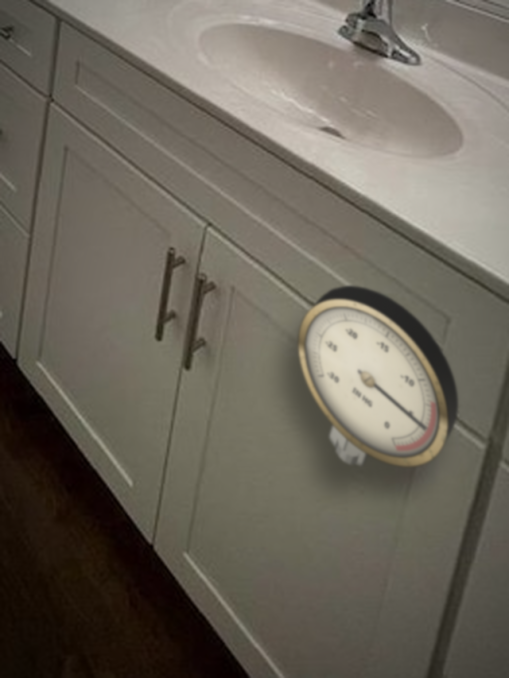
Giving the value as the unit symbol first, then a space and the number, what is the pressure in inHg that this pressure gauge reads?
inHg -5
